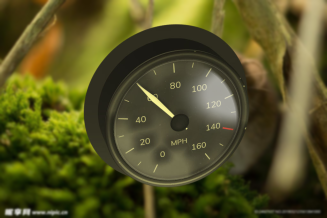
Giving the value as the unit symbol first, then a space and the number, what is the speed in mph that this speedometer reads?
mph 60
